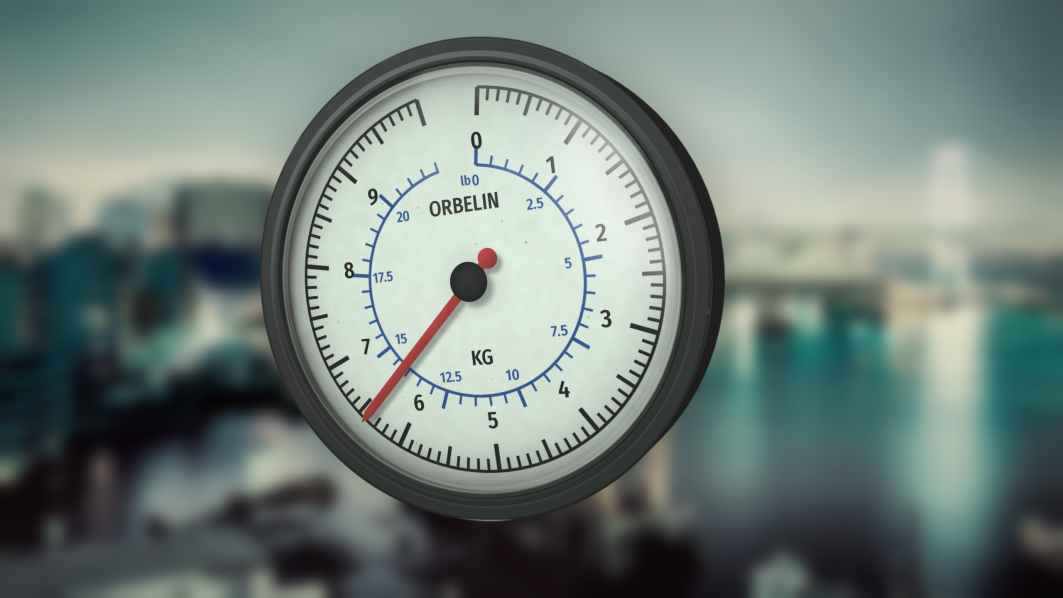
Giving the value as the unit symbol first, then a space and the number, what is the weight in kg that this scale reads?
kg 6.4
